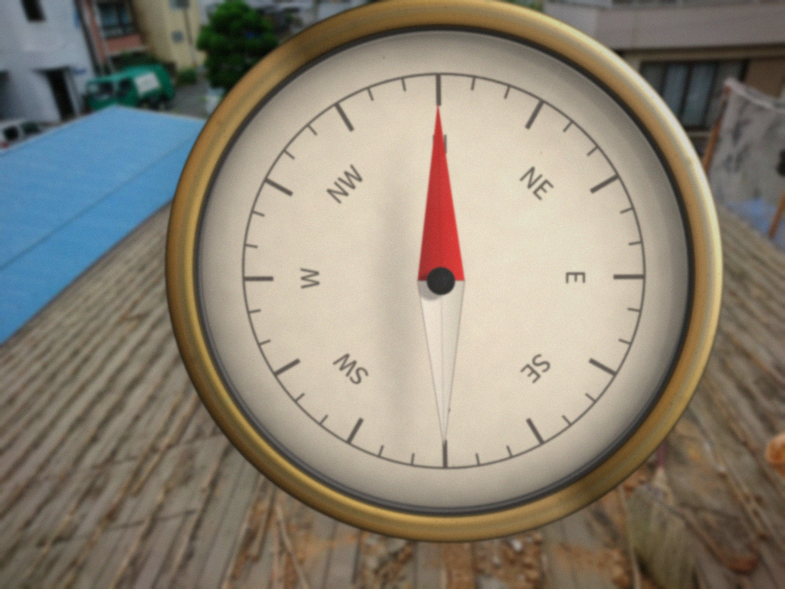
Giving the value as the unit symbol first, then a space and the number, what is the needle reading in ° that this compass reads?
° 0
